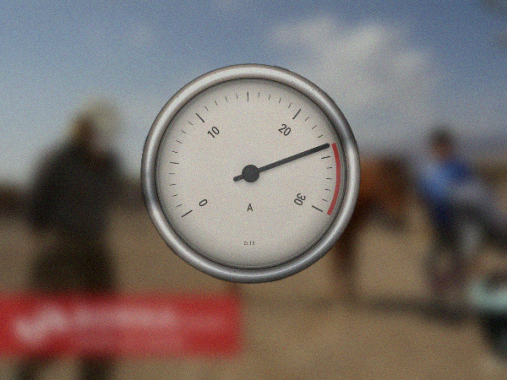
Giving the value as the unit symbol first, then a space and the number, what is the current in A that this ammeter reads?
A 24
